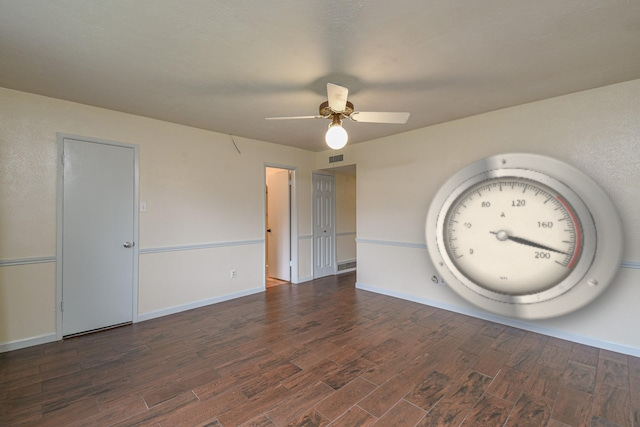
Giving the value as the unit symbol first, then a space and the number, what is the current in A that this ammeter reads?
A 190
